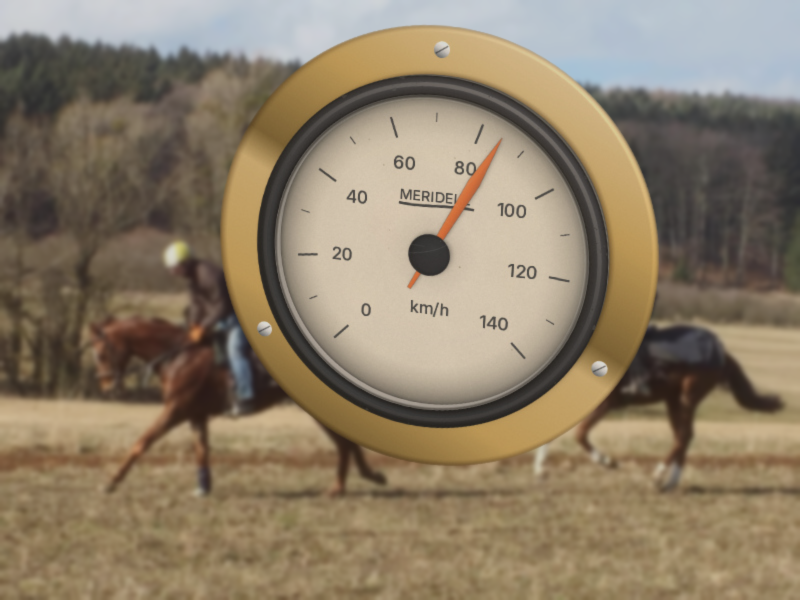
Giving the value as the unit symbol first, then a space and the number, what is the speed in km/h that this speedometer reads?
km/h 85
